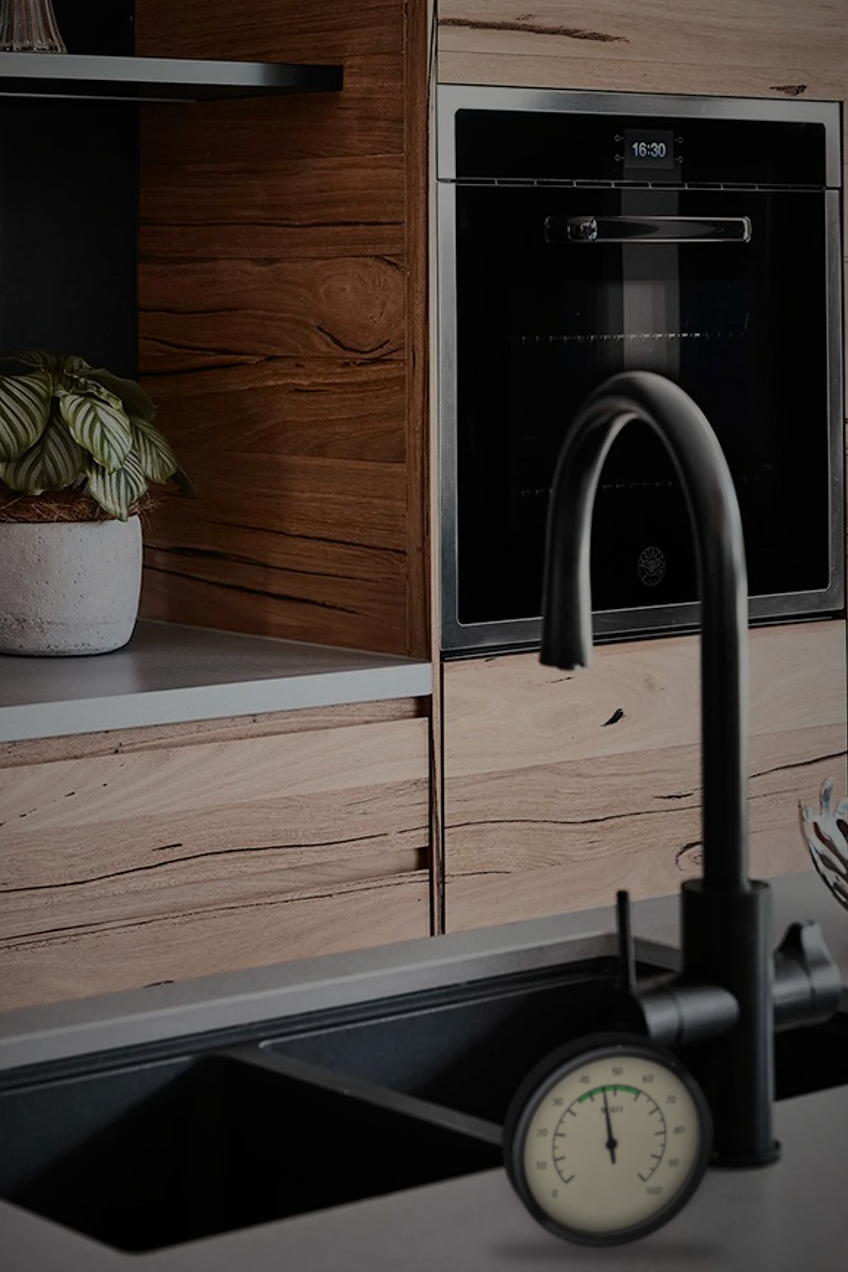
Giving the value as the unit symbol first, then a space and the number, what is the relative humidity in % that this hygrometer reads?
% 45
